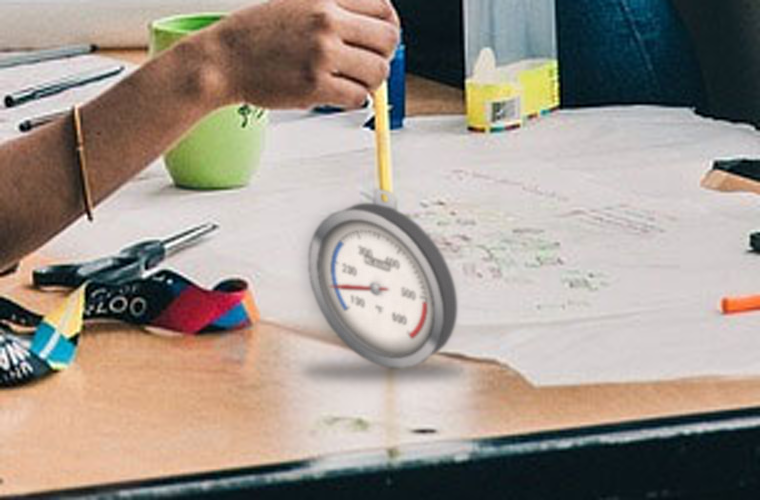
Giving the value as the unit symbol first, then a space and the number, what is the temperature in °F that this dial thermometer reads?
°F 150
